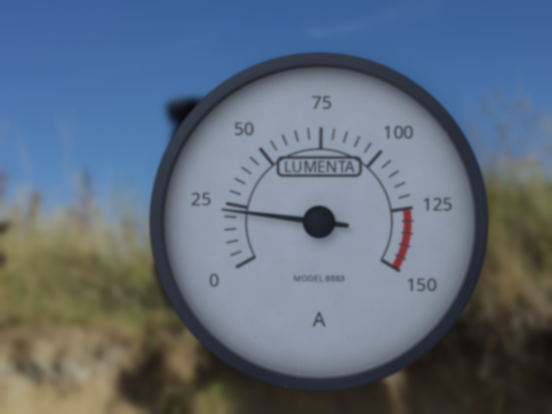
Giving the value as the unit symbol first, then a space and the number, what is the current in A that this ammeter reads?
A 22.5
